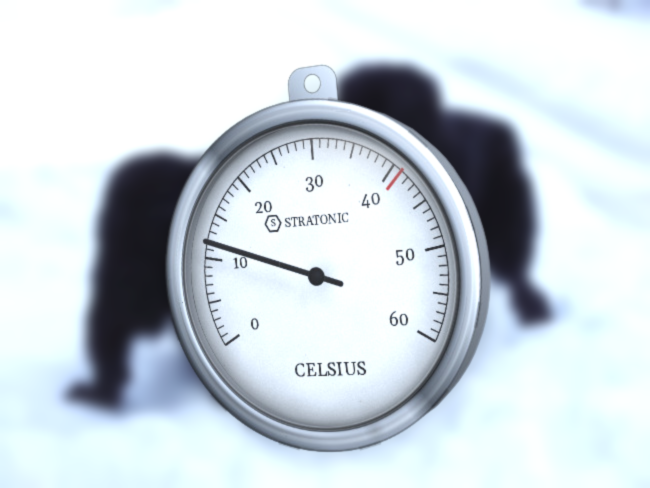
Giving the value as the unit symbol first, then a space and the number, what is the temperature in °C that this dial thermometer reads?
°C 12
